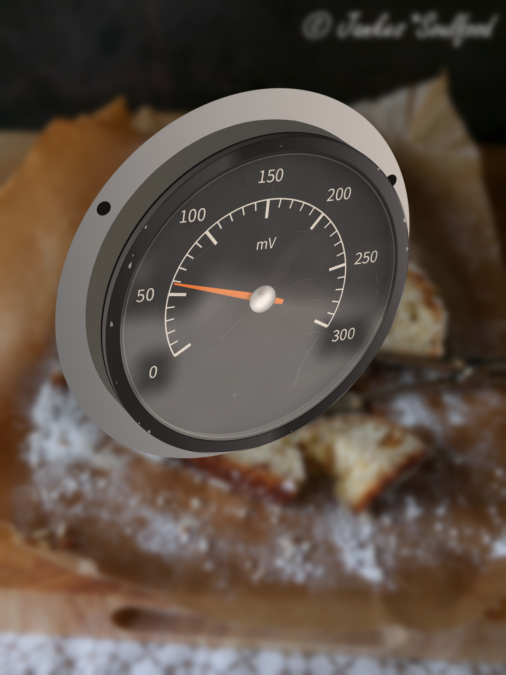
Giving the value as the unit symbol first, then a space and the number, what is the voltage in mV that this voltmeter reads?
mV 60
